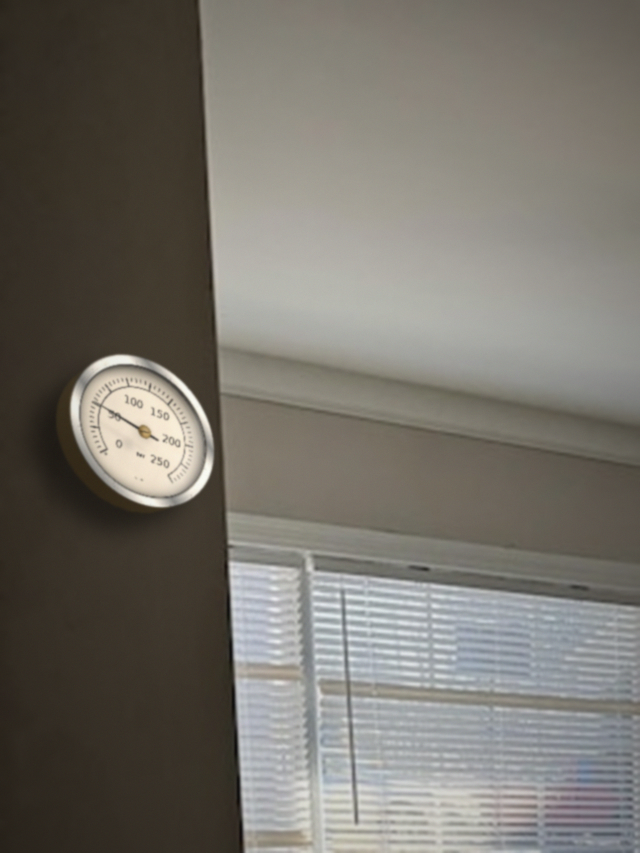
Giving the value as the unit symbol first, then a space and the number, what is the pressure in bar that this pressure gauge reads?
bar 50
